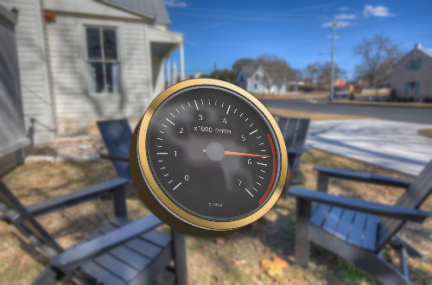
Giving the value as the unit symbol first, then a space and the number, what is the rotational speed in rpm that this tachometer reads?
rpm 5800
